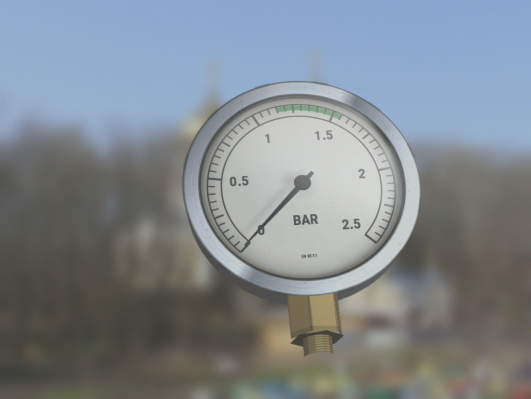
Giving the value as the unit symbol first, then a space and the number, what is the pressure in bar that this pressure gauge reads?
bar 0
